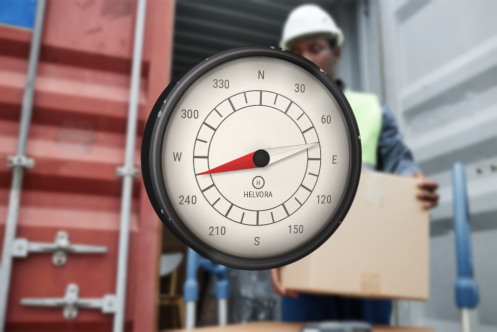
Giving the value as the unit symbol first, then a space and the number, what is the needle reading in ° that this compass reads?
° 255
